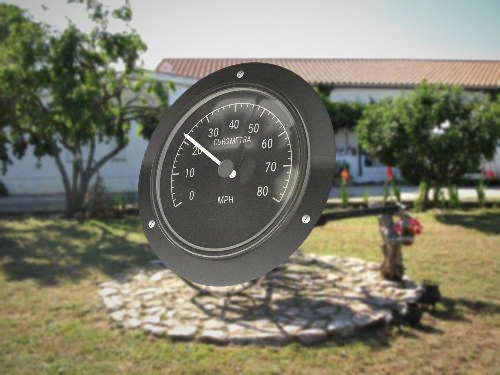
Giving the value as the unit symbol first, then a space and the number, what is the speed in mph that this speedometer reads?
mph 22
